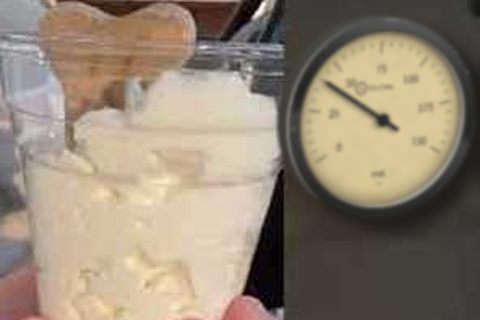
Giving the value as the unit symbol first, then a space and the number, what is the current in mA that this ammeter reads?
mA 40
